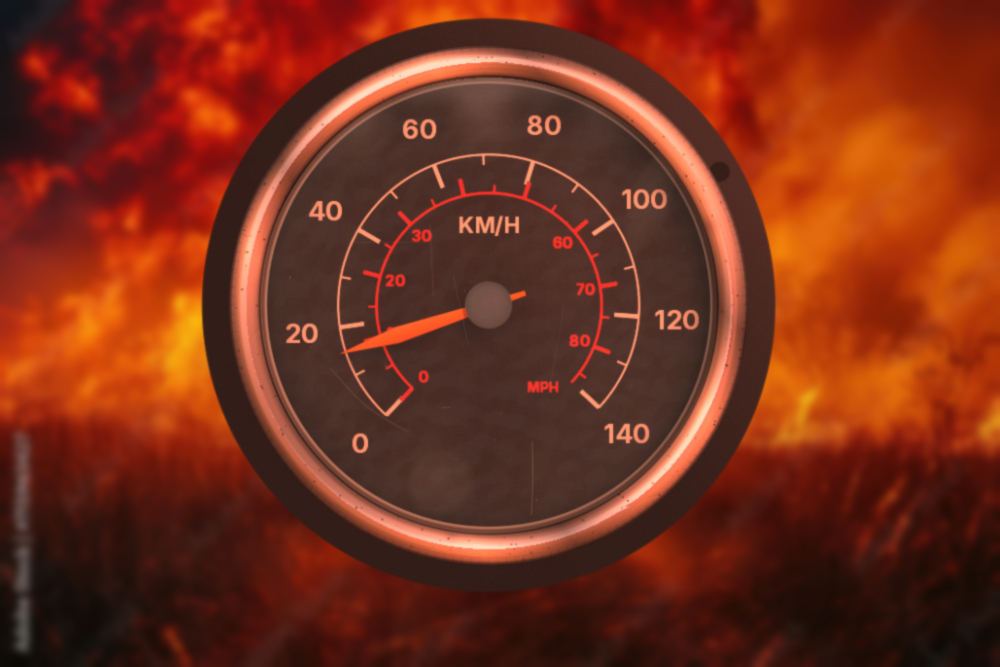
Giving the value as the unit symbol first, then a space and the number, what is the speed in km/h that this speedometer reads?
km/h 15
